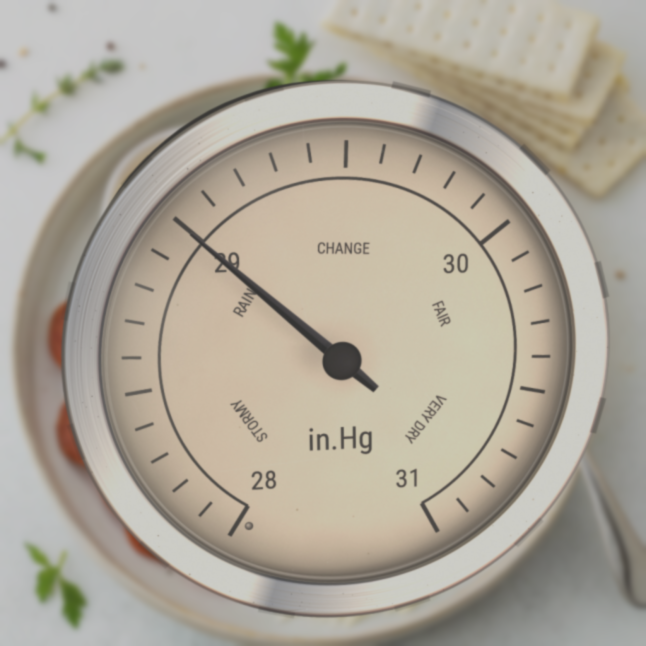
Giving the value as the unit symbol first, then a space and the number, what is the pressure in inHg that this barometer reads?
inHg 29
